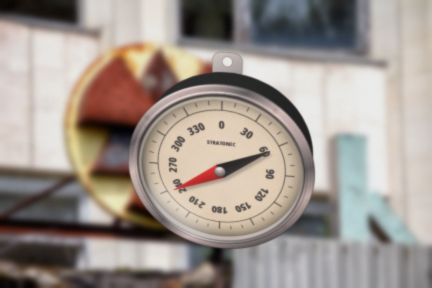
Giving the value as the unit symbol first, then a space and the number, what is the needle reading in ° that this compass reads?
° 240
